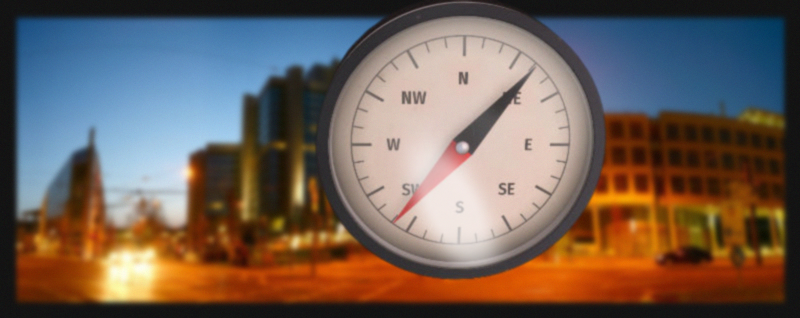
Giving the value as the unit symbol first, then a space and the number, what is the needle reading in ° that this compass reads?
° 220
